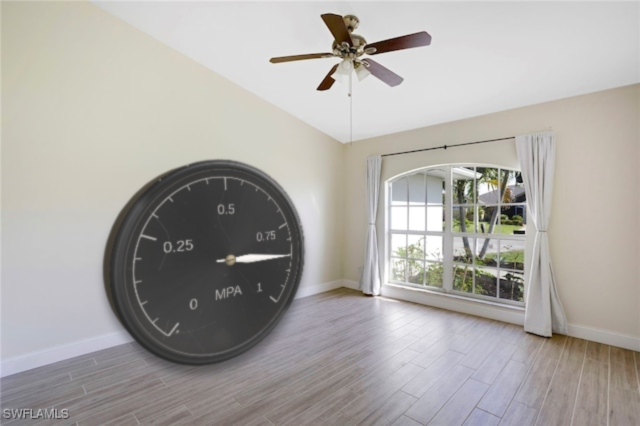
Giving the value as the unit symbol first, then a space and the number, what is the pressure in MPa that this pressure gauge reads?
MPa 0.85
